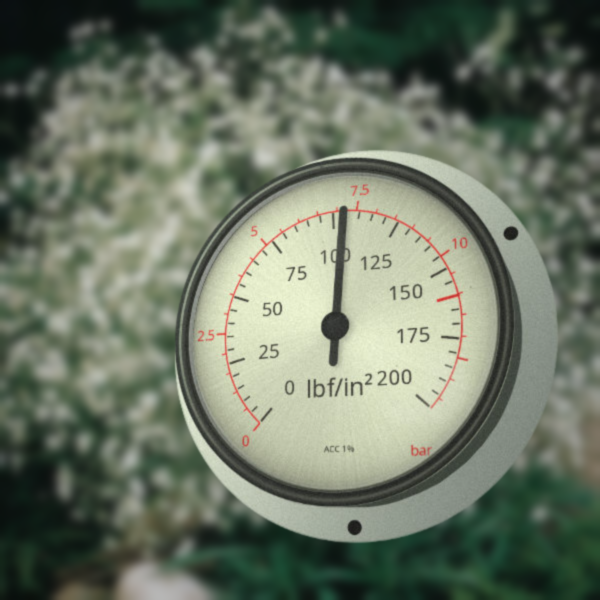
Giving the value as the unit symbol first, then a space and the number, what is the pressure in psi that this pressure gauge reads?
psi 105
